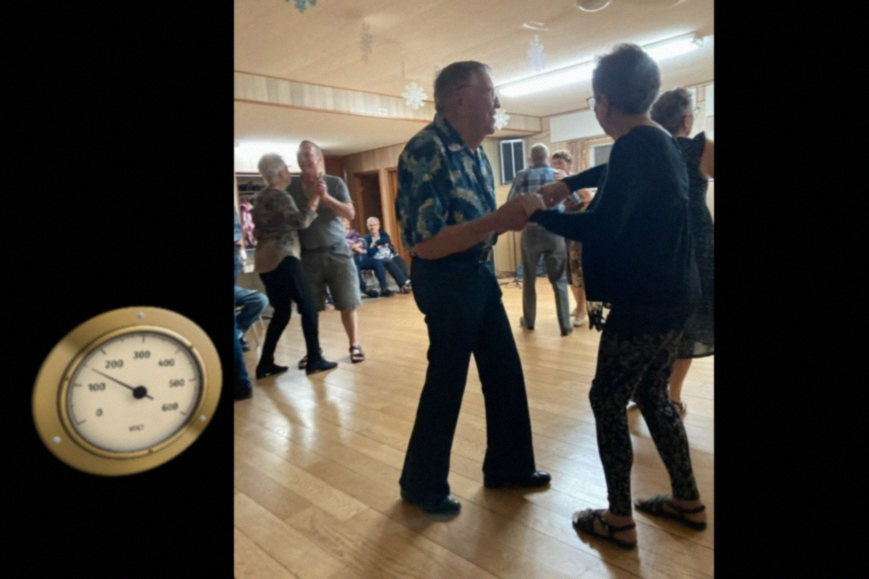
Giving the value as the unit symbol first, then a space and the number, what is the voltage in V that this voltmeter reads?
V 150
